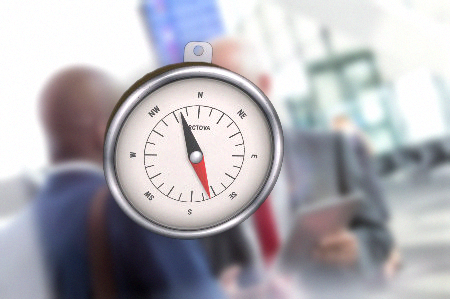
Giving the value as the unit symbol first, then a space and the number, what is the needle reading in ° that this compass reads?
° 157.5
